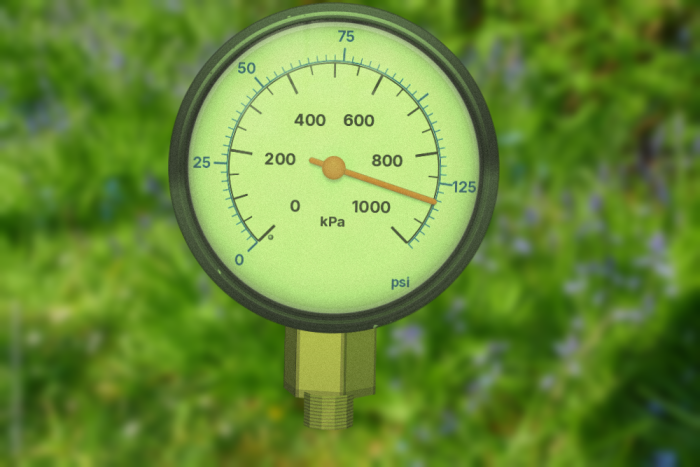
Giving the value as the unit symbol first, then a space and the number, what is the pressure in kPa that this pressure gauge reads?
kPa 900
